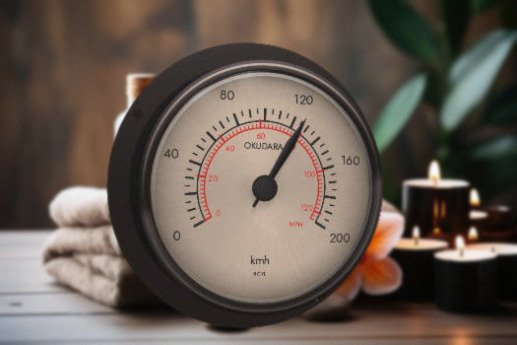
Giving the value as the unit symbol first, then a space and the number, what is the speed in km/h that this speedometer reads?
km/h 125
